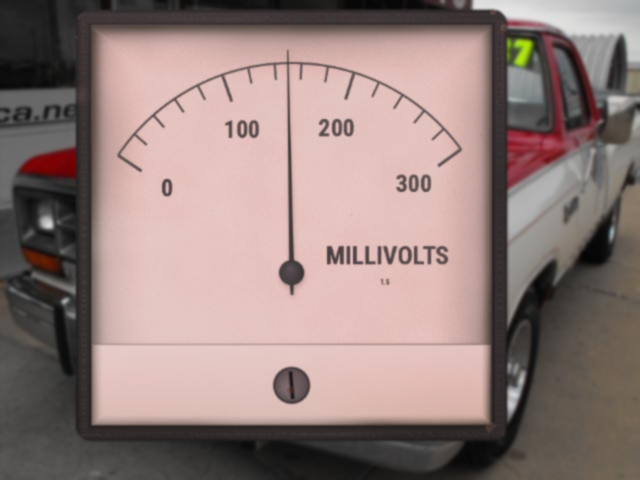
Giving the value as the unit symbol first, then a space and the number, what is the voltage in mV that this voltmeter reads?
mV 150
